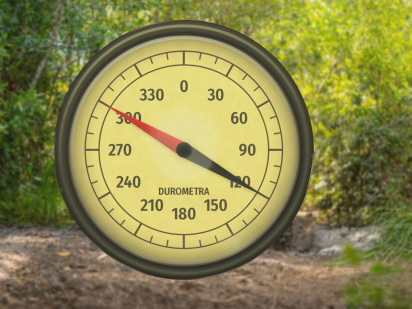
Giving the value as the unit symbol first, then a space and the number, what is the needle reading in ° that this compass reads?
° 300
